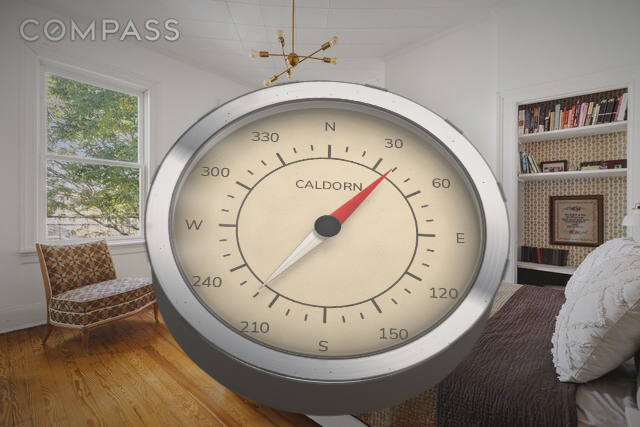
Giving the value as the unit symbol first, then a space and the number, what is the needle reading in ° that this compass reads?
° 40
